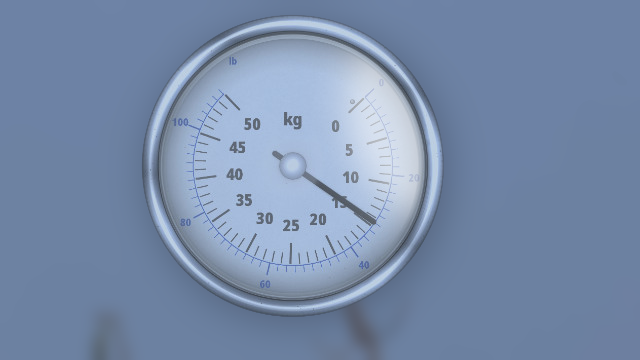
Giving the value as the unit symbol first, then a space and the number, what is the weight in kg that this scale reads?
kg 14.5
